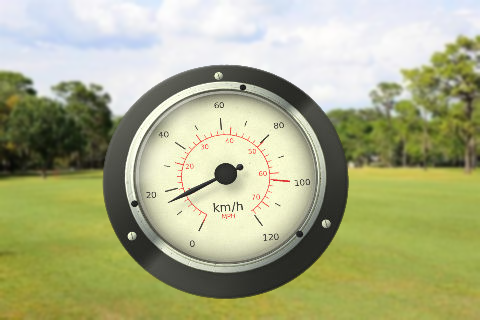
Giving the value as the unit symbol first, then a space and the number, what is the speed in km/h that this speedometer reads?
km/h 15
